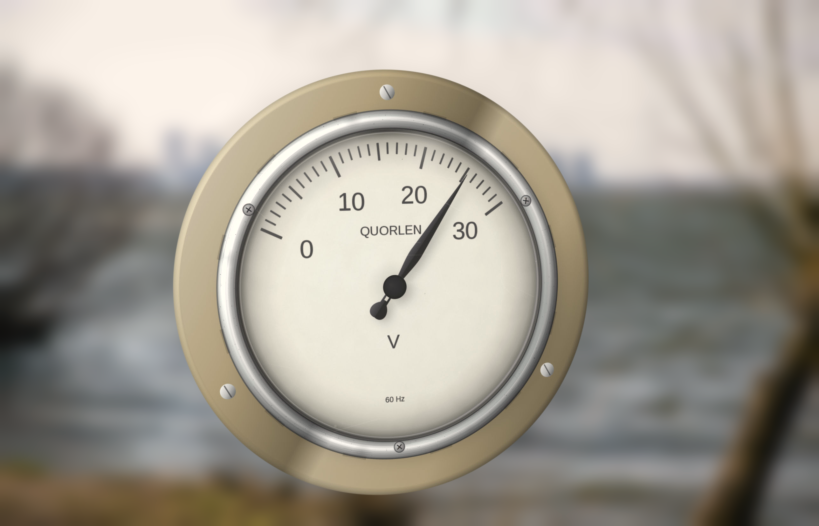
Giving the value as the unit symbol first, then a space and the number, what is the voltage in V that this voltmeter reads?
V 25
